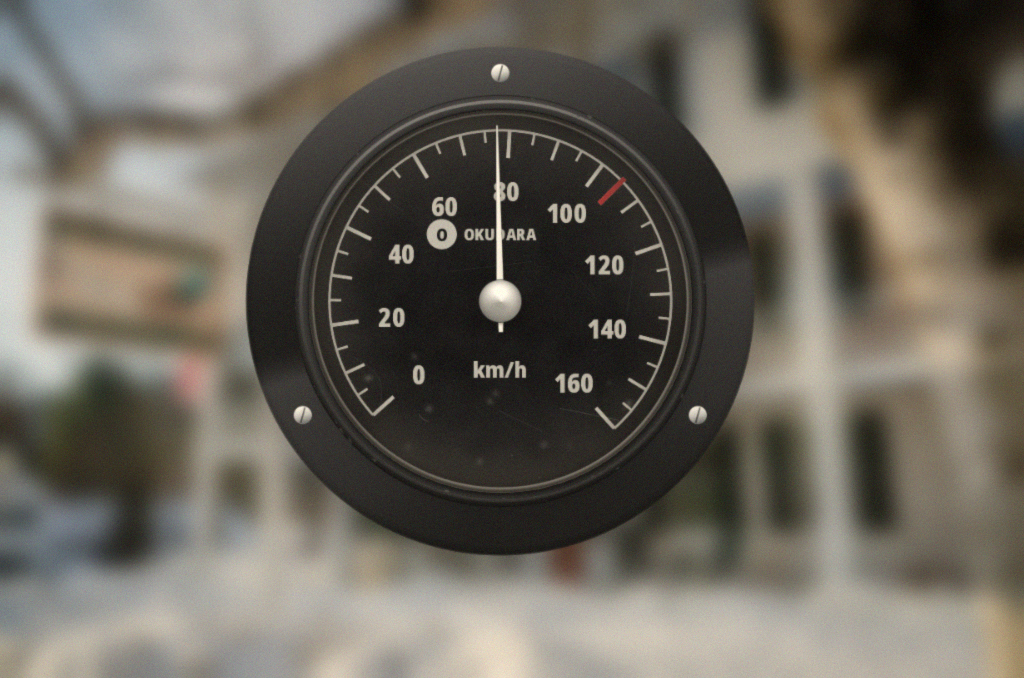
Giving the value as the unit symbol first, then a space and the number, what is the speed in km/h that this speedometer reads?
km/h 77.5
